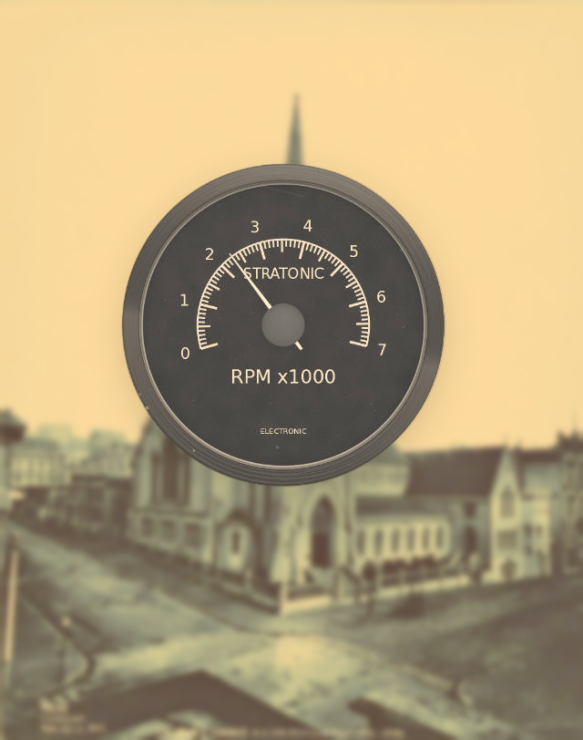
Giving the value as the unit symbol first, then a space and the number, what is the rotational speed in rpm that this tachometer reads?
rpm 2300
